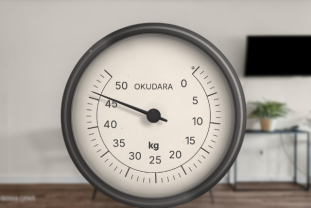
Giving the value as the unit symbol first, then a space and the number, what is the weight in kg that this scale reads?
kg 46
